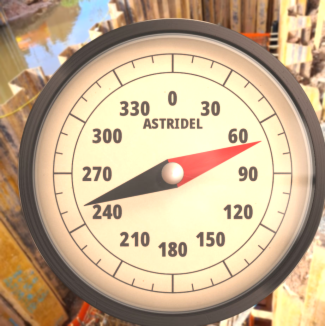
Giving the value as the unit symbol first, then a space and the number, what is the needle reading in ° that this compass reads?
° 70
